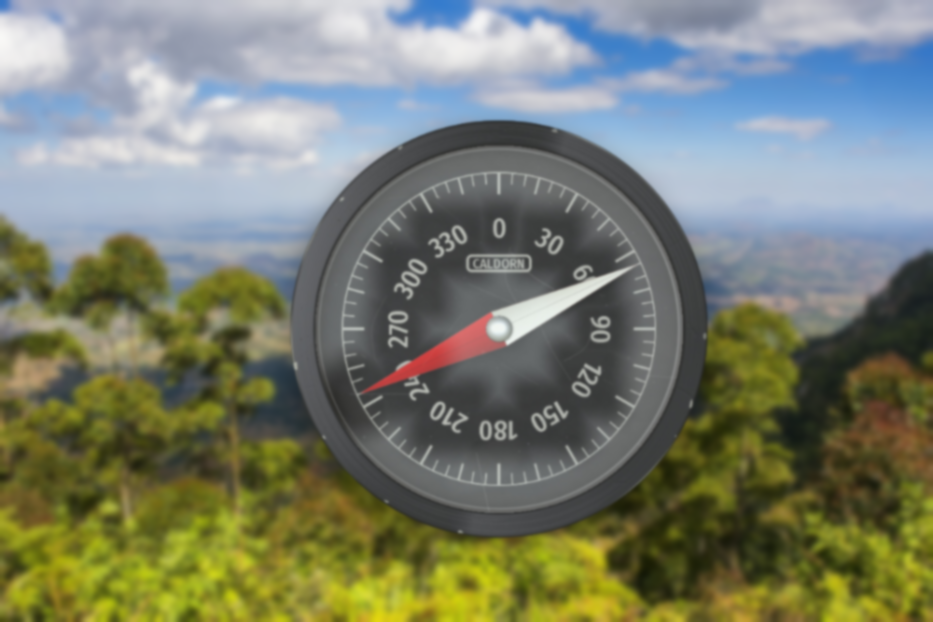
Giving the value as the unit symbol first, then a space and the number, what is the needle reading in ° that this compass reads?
° 245
